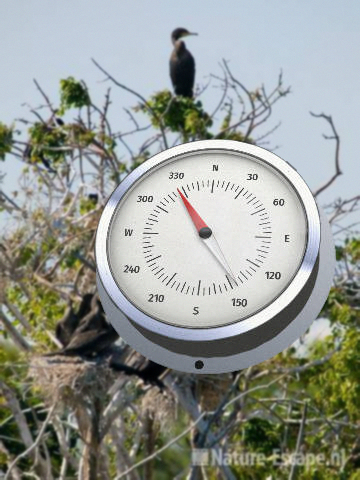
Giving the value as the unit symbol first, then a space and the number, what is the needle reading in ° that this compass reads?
° 325
